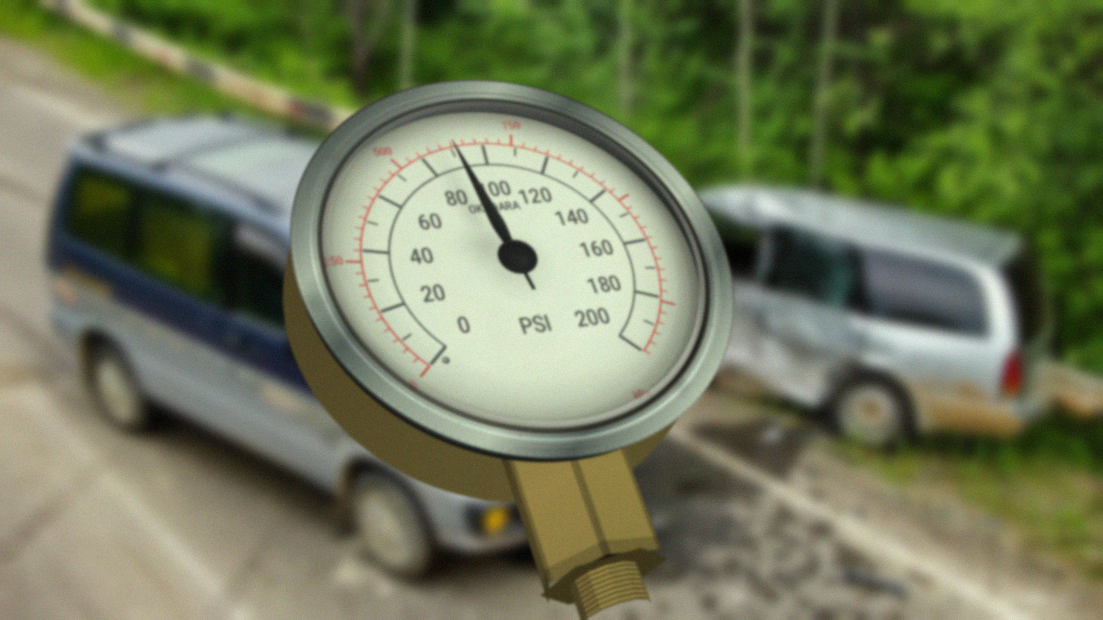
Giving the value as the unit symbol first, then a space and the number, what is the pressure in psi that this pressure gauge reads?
psi 90
